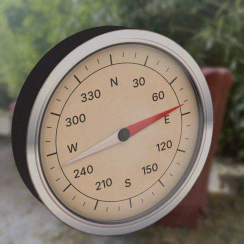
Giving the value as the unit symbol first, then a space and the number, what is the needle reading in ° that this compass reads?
° 80
